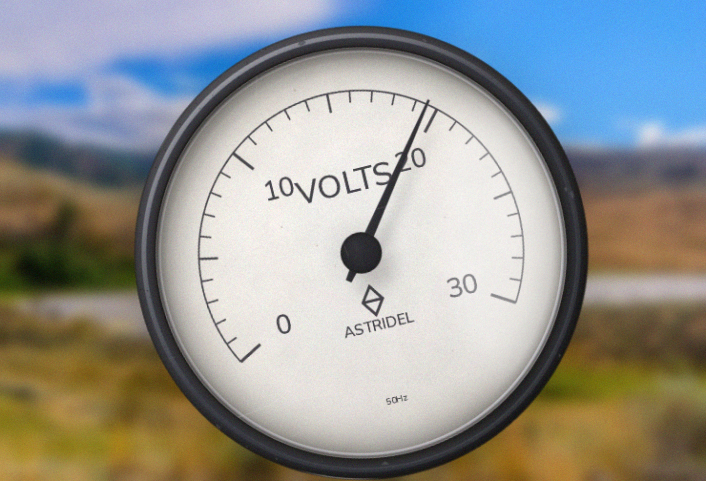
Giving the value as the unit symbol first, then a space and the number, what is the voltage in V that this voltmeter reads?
V 19.5
